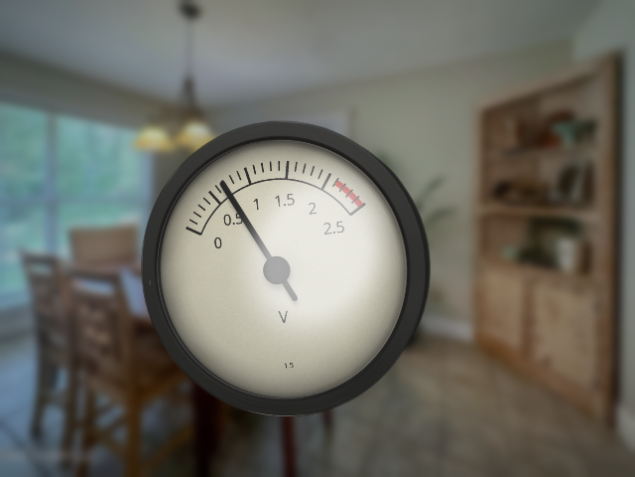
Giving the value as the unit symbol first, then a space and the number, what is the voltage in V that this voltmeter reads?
V 0.7
